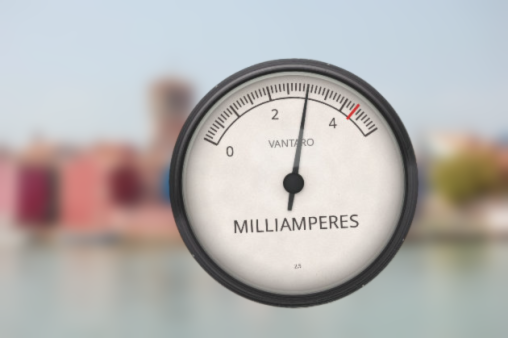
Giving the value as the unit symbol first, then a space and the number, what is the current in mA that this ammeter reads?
mA 3
